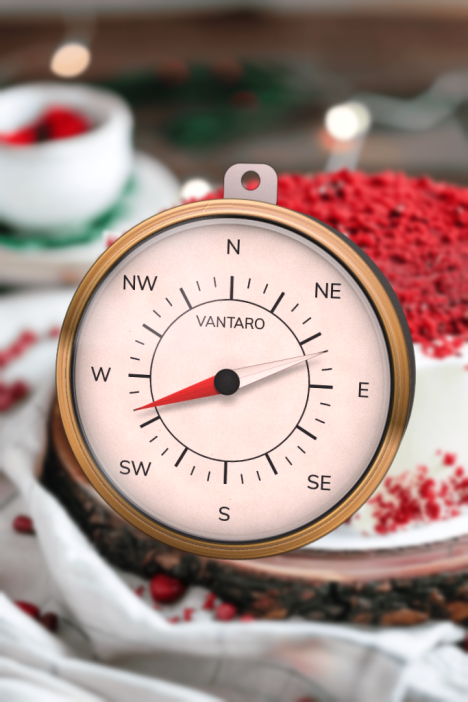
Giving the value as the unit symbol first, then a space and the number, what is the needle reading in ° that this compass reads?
° 250
